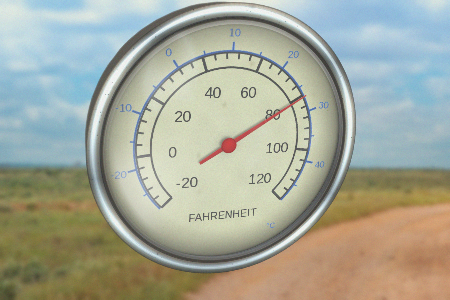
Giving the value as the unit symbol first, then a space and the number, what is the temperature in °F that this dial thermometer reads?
°F 80
